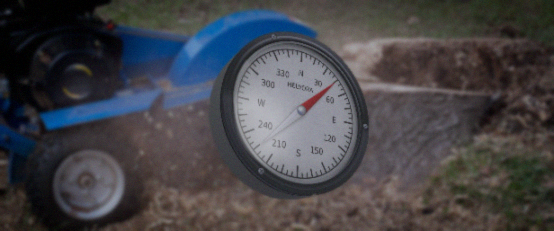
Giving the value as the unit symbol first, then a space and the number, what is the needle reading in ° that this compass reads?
° 45
